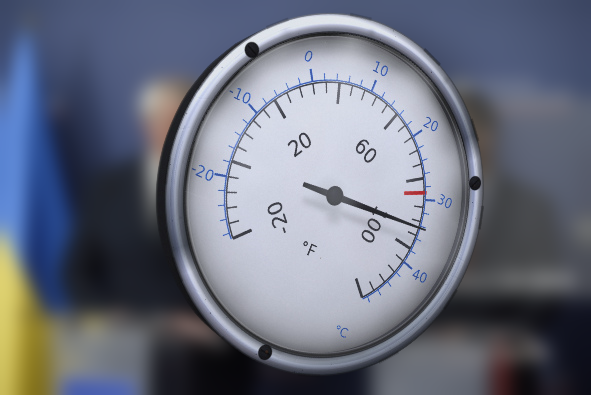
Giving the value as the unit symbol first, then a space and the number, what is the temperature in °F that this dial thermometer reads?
°F 94
